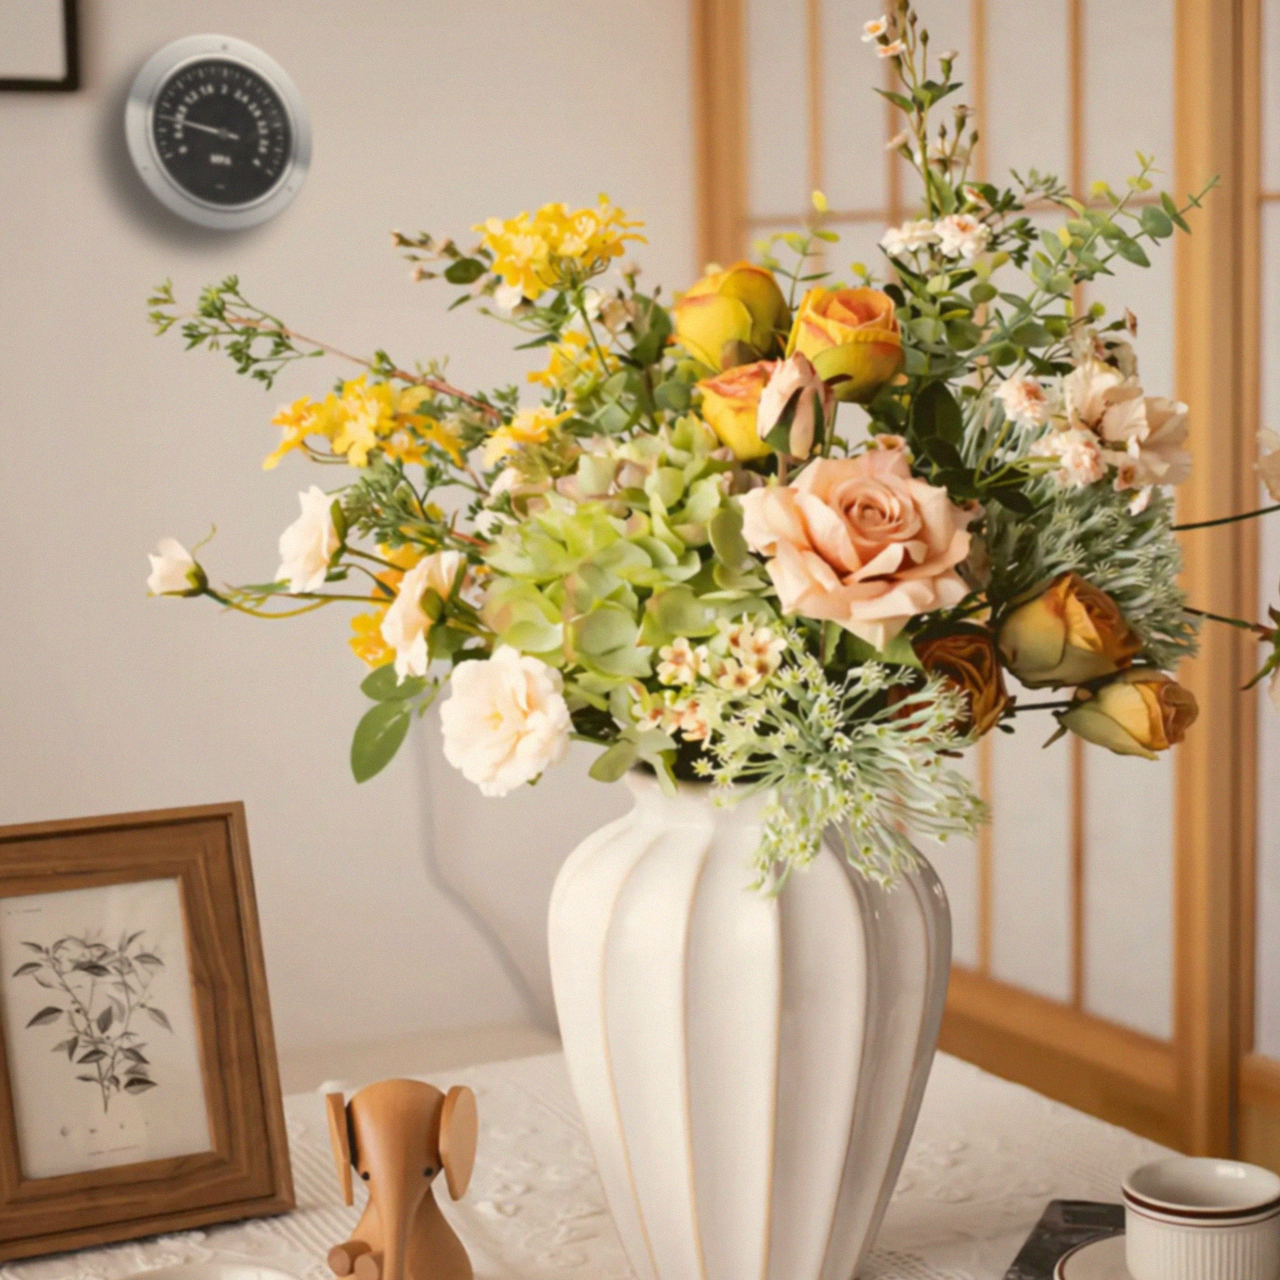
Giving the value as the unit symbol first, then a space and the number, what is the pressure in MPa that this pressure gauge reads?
MPa 0.6
